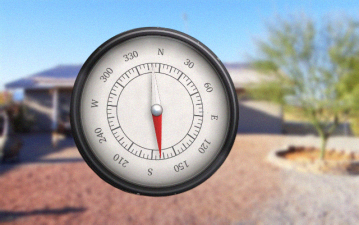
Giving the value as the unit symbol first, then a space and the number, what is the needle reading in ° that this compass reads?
° 170
